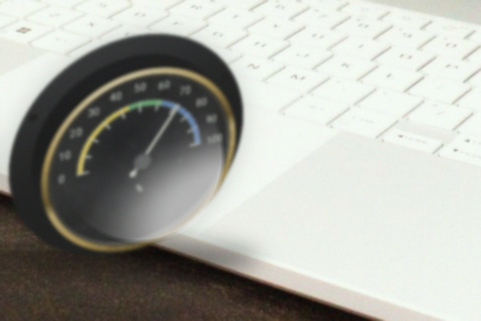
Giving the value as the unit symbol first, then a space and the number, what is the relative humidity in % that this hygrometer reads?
% 70
